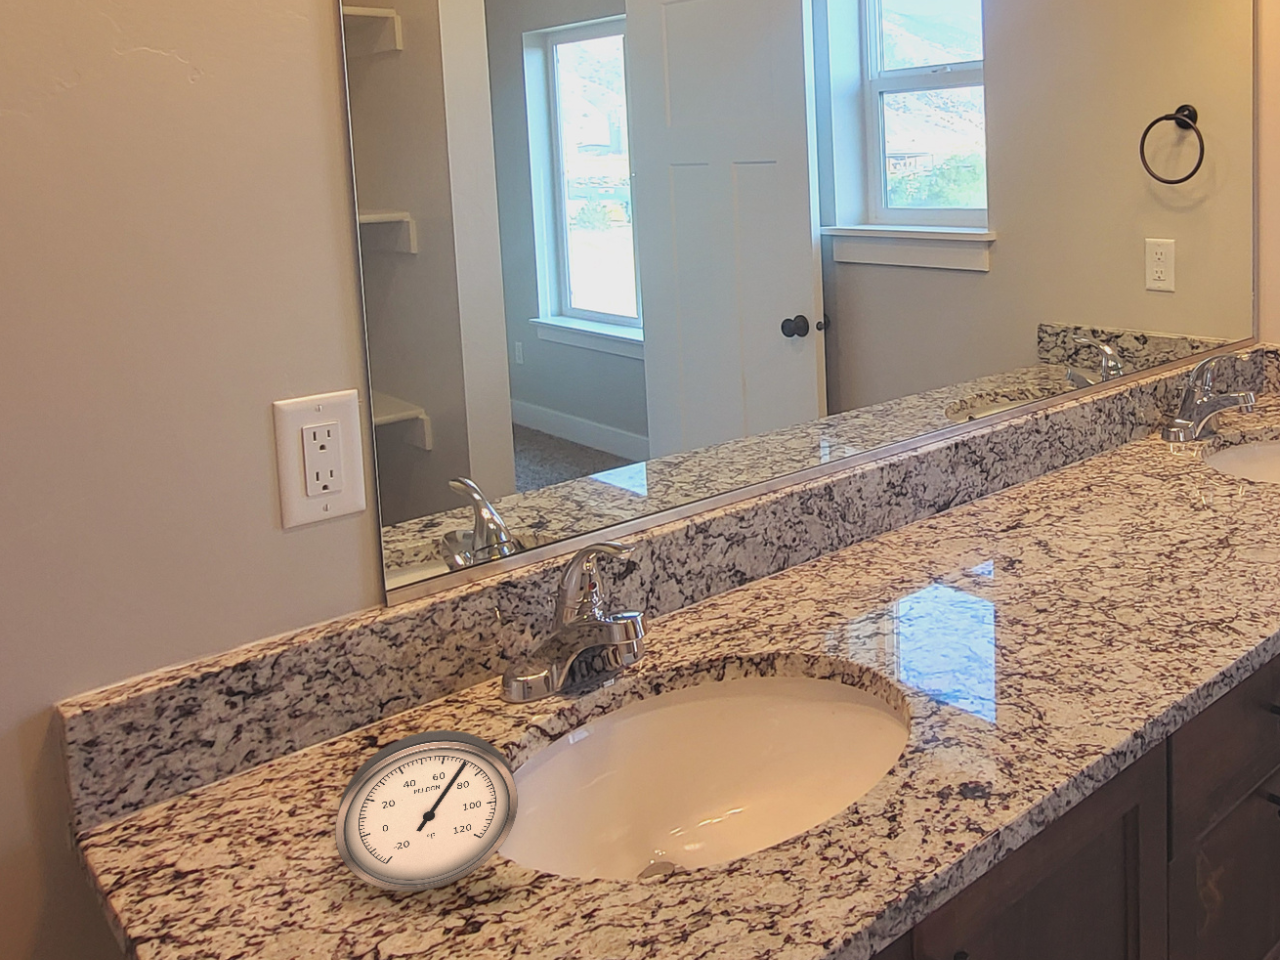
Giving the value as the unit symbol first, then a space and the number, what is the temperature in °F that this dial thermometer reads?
°F 70
